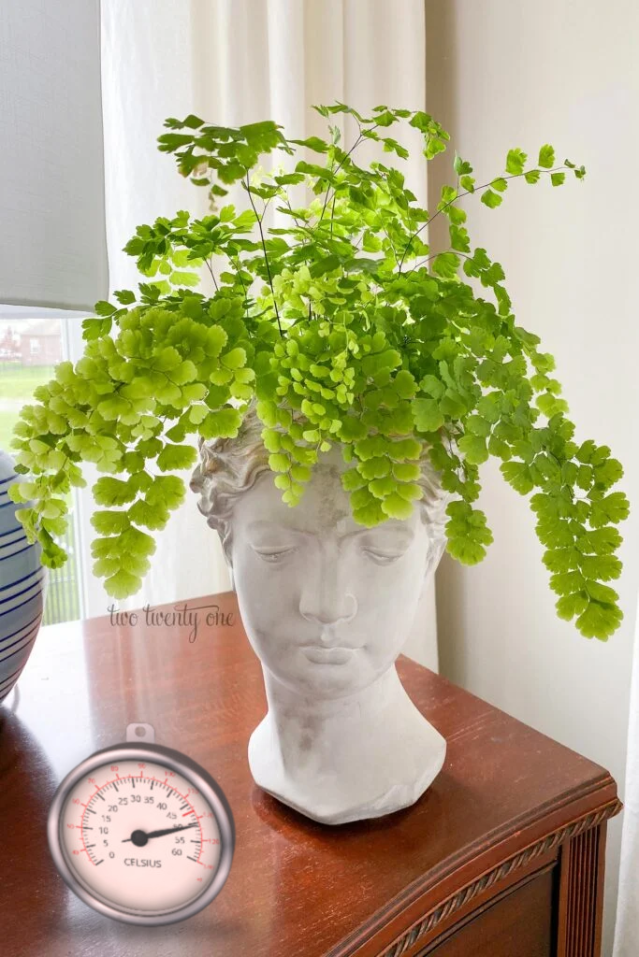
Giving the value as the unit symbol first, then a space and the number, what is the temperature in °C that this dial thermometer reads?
°C 50
